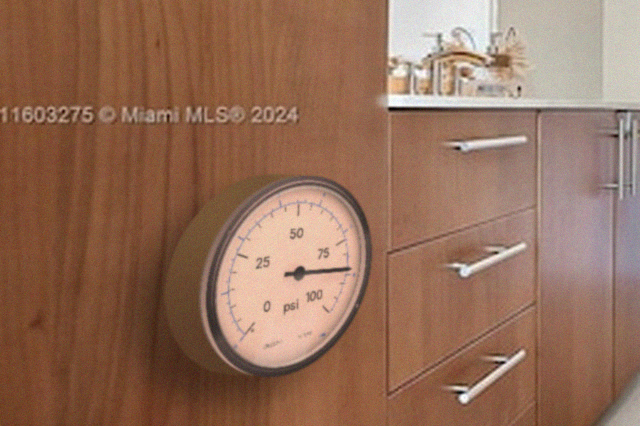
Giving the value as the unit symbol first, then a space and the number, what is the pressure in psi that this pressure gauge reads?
psi 85
